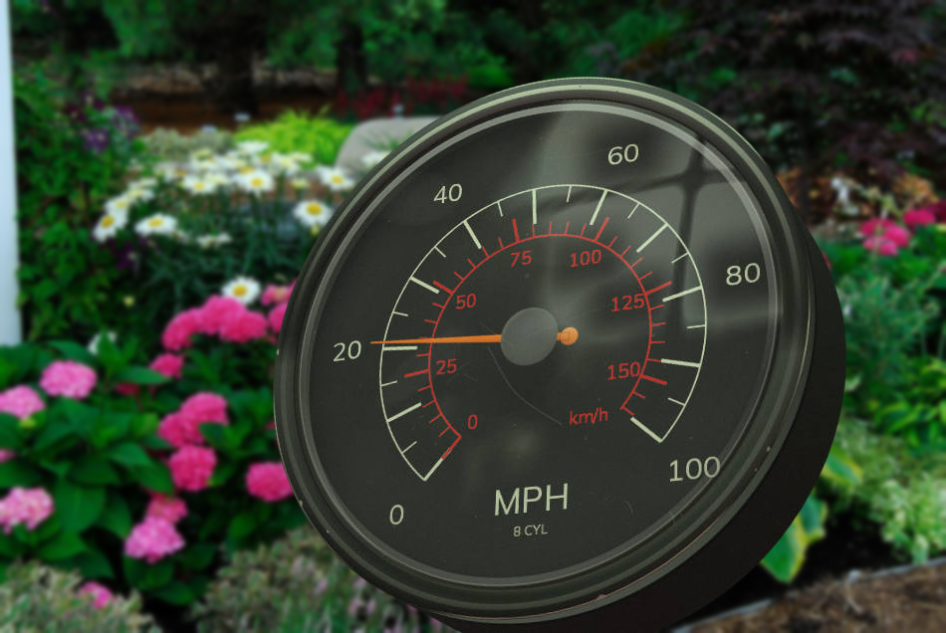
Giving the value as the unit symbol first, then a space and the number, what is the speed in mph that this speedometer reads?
mph 20
